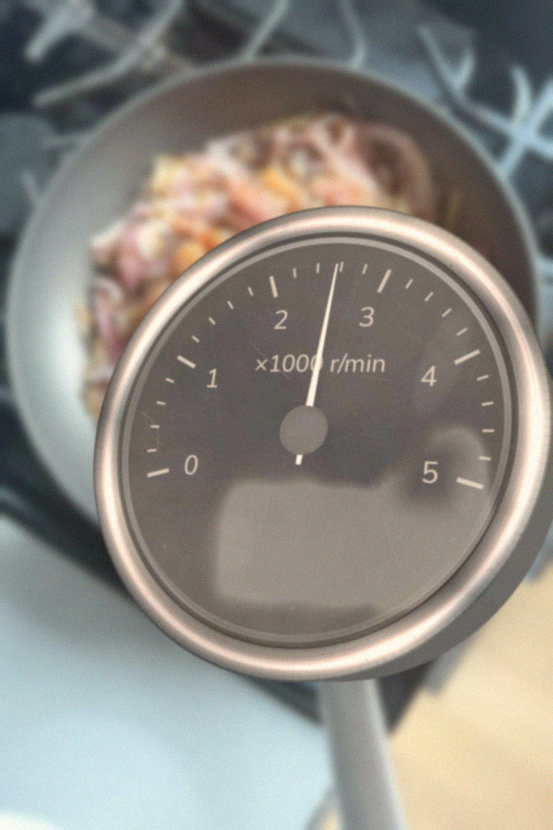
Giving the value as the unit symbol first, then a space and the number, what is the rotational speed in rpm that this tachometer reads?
rpm 2600
